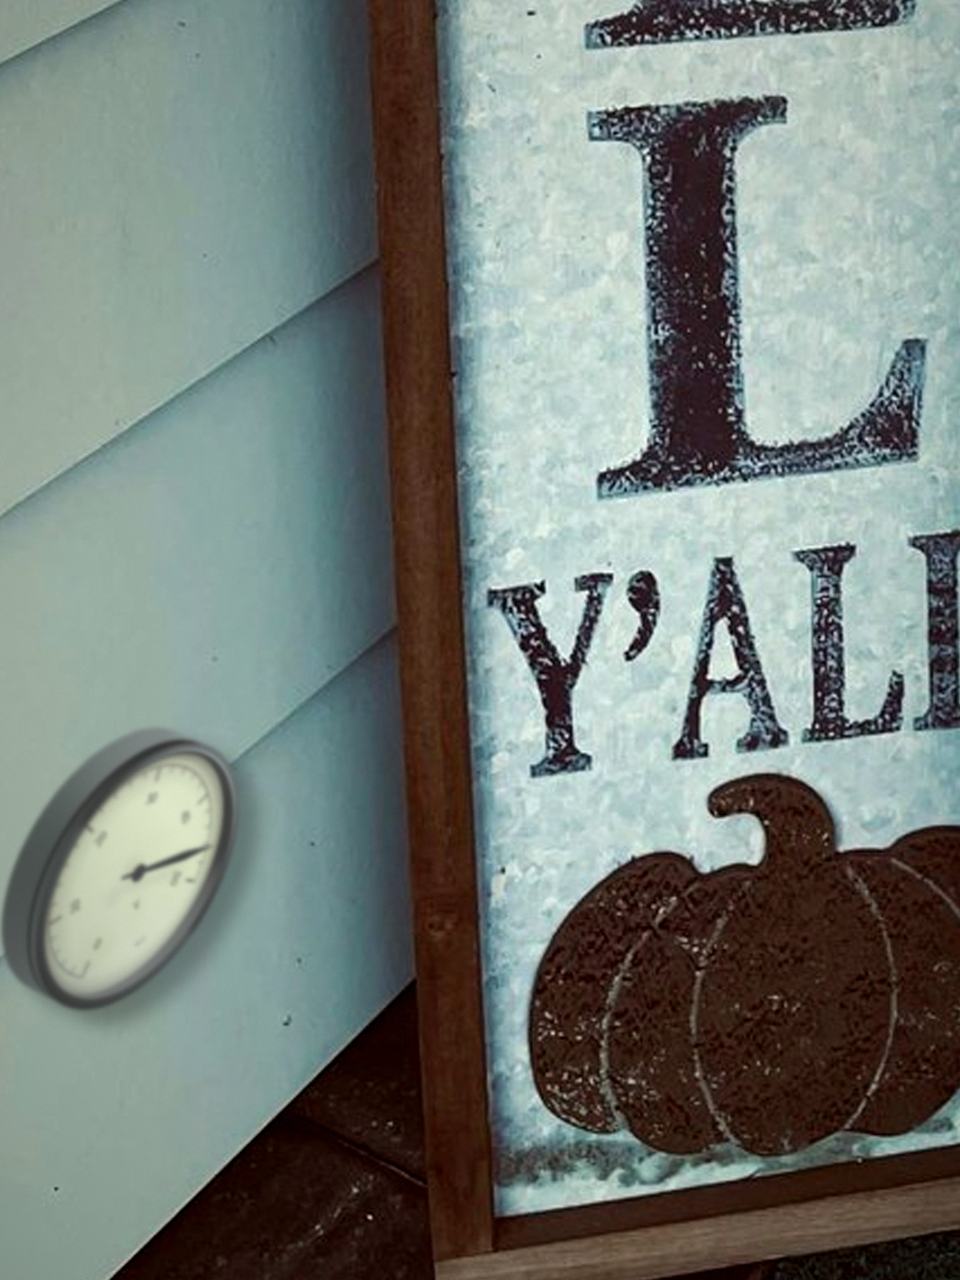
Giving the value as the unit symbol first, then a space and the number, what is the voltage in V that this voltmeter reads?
V 46
